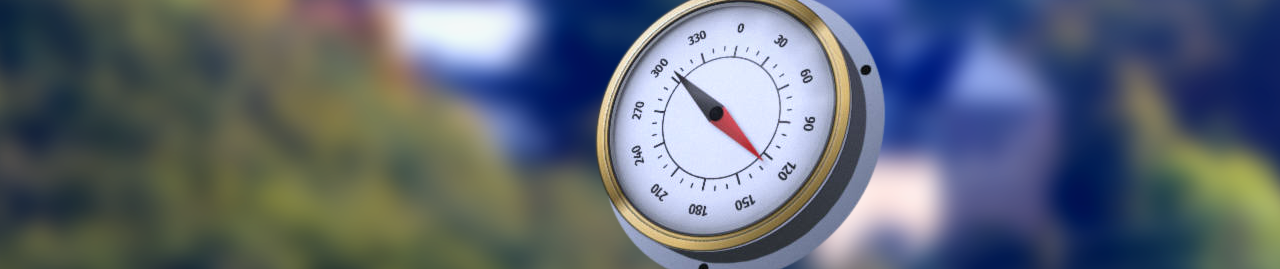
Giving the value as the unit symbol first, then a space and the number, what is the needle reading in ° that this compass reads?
° 125
